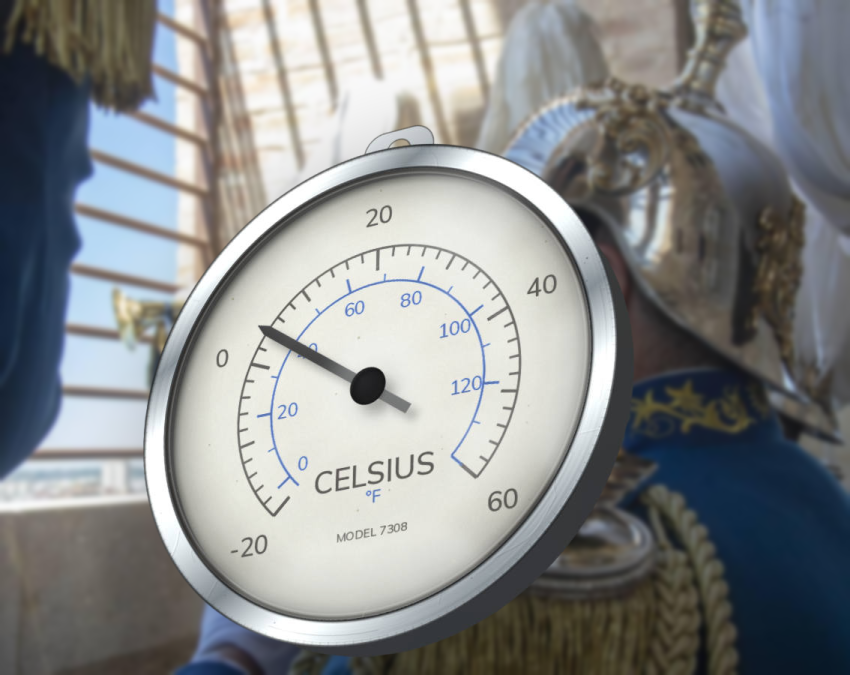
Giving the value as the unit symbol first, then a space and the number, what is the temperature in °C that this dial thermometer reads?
°C 4
